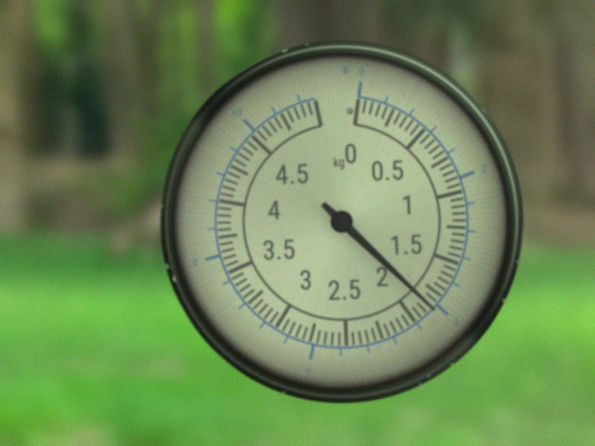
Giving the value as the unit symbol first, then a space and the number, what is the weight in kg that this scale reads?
kg 1.85
